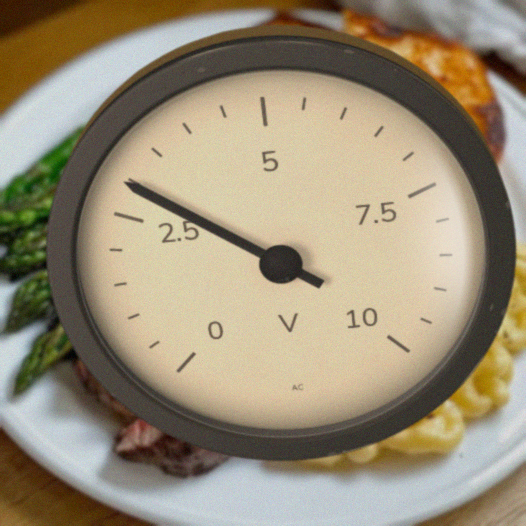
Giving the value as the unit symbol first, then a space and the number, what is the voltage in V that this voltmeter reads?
V 3
